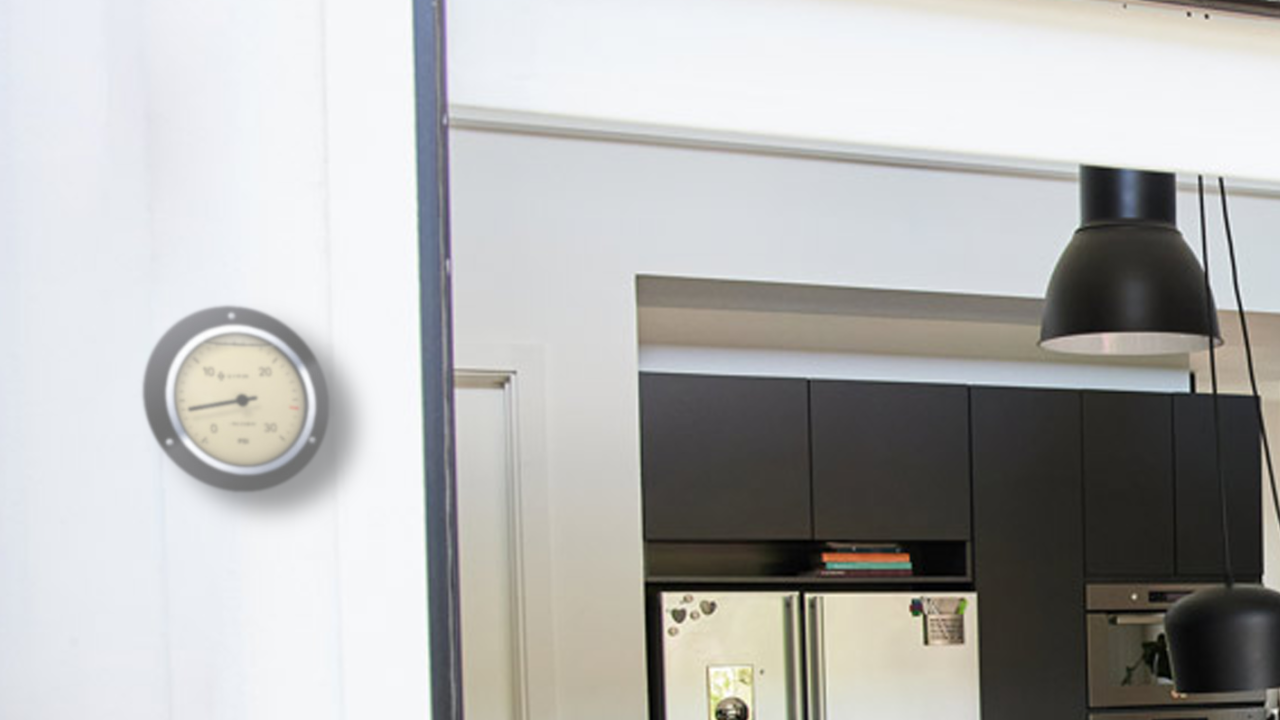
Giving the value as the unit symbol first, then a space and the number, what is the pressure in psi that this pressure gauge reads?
psi 4
